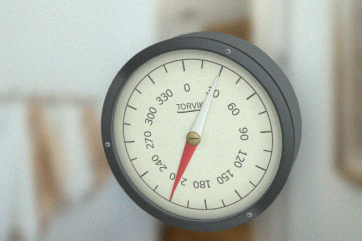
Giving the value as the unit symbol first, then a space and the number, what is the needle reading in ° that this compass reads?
° 210
